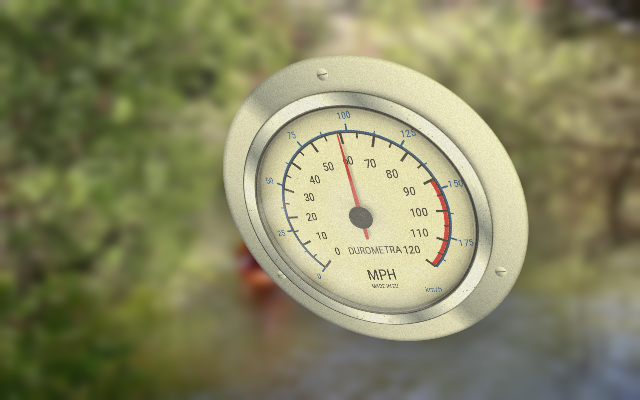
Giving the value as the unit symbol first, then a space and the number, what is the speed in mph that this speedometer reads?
mph 60
